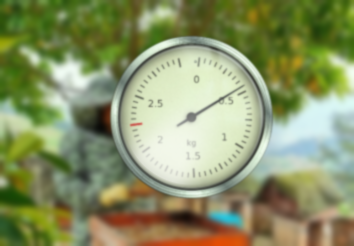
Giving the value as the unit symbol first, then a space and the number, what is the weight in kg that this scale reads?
kg 0.45
